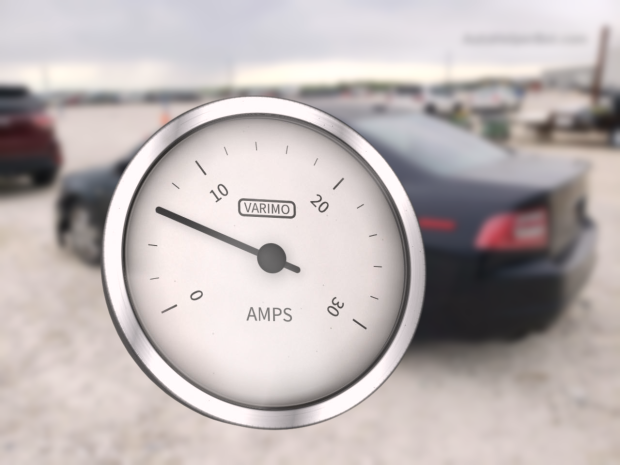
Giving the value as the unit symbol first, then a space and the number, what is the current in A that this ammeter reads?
A 6
